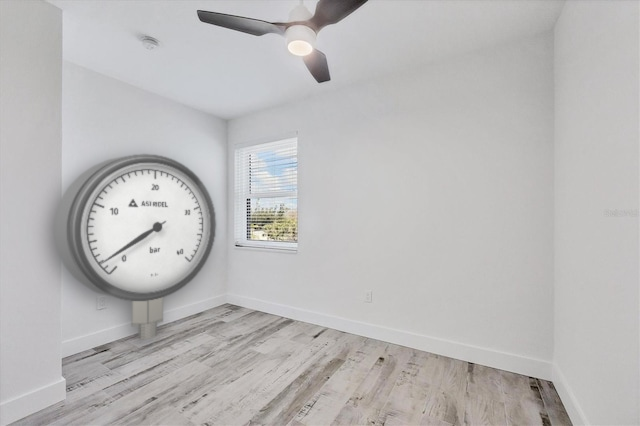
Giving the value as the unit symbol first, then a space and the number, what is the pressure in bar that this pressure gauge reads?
bar 2
